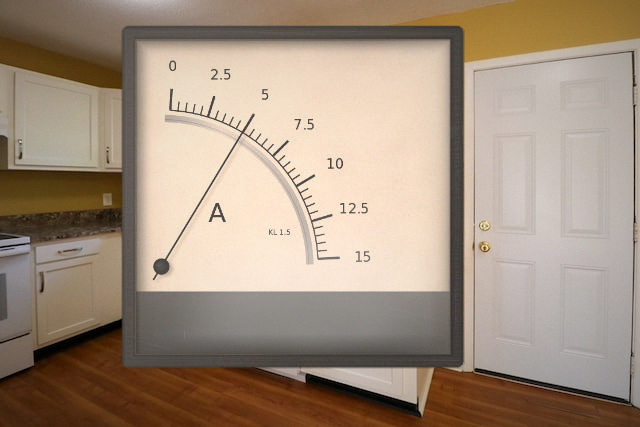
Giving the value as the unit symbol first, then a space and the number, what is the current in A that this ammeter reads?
A 5
